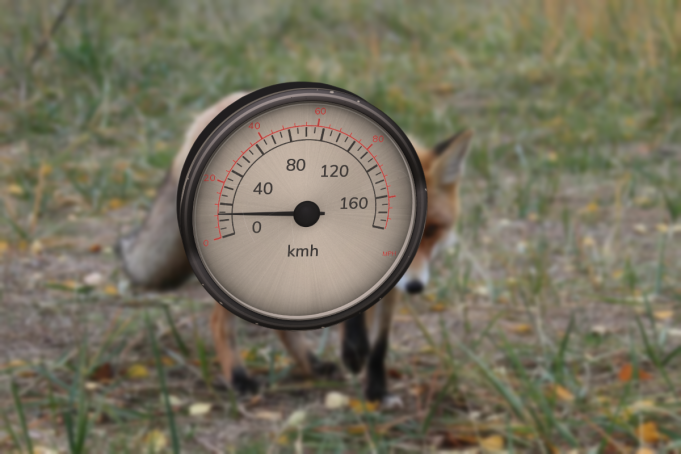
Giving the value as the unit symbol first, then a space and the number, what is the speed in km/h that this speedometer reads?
km/h 15
